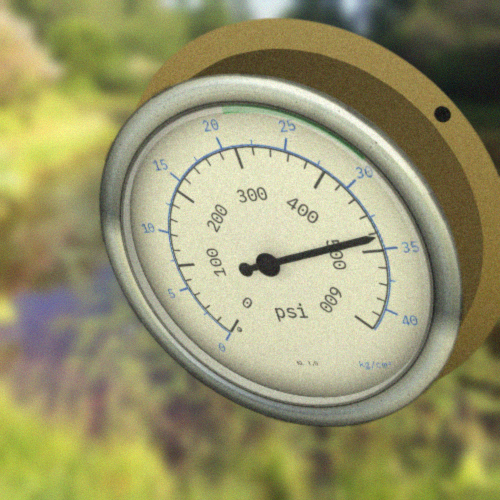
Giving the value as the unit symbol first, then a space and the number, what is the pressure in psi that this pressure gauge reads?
psi 480
